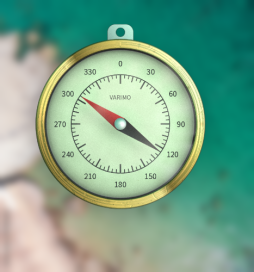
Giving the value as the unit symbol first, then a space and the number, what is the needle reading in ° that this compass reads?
° 305
